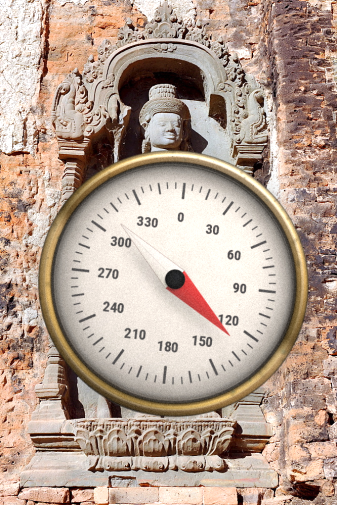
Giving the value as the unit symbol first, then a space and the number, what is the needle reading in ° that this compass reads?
° 130
